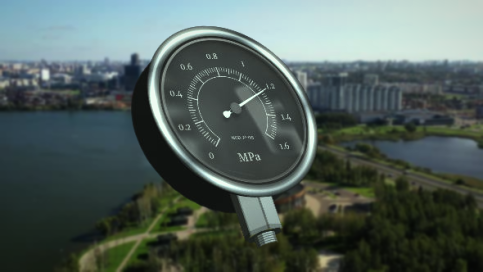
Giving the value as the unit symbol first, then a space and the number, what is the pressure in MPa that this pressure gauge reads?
MPa 1.2
